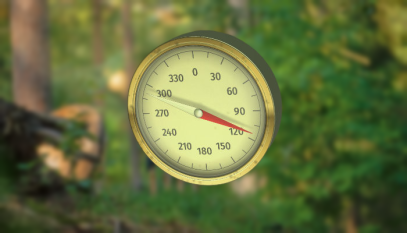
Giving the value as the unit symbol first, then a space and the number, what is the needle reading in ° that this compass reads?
° 112.5
